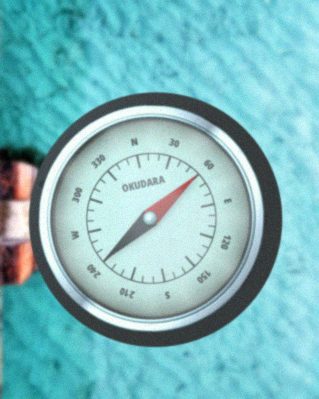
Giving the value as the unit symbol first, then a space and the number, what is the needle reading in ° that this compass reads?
° 60
